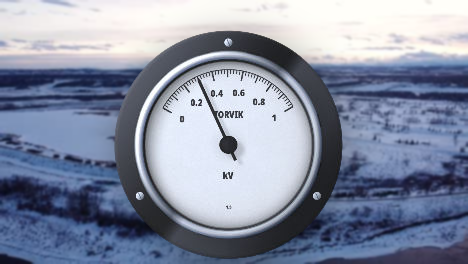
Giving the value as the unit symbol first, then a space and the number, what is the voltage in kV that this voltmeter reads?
kV 0.3
